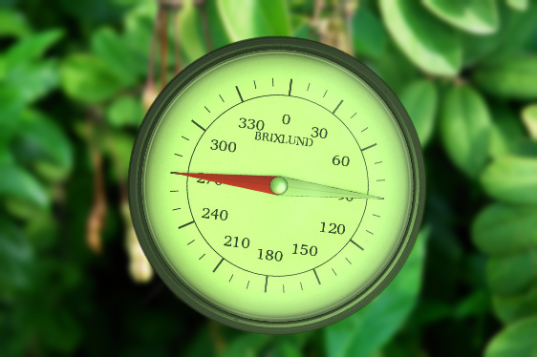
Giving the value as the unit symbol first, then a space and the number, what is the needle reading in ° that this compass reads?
° 270
